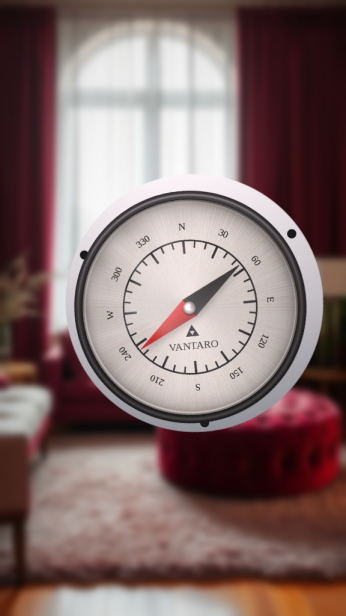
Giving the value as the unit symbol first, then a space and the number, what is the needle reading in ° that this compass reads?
° 235
